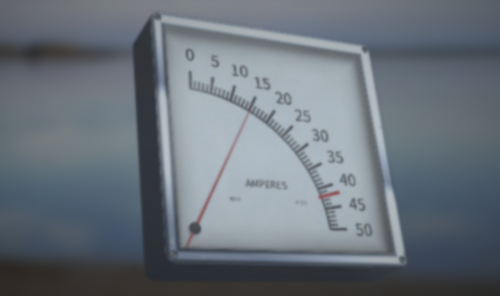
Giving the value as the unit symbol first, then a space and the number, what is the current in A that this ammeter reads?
A 15
